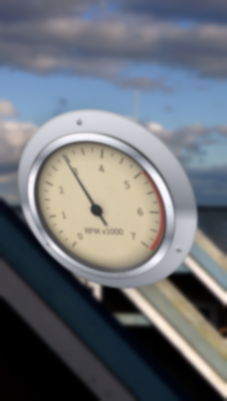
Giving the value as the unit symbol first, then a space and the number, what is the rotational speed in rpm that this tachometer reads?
rpm 3000
